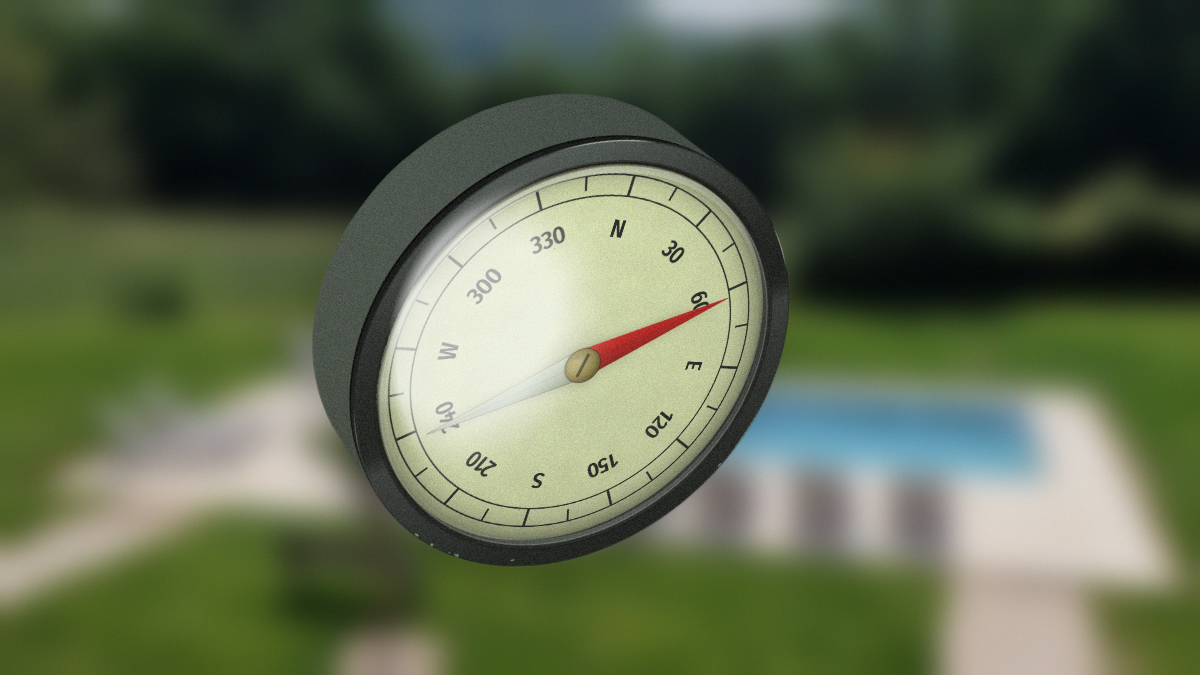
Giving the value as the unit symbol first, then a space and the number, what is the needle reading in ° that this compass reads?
° 60
